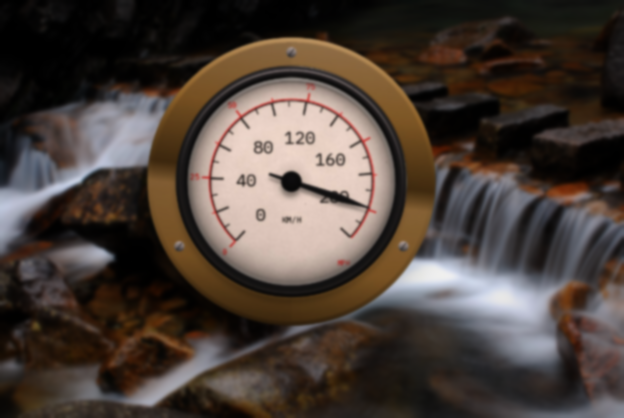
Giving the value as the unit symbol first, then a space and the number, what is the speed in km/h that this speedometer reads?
km/h 200
